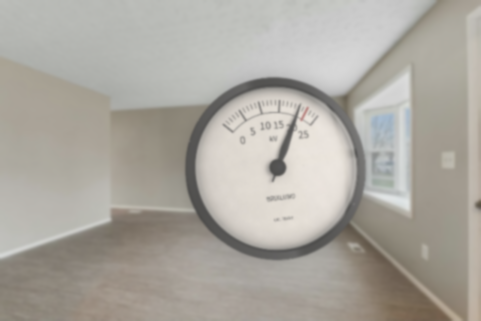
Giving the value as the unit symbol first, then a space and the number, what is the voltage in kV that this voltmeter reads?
kV 20
